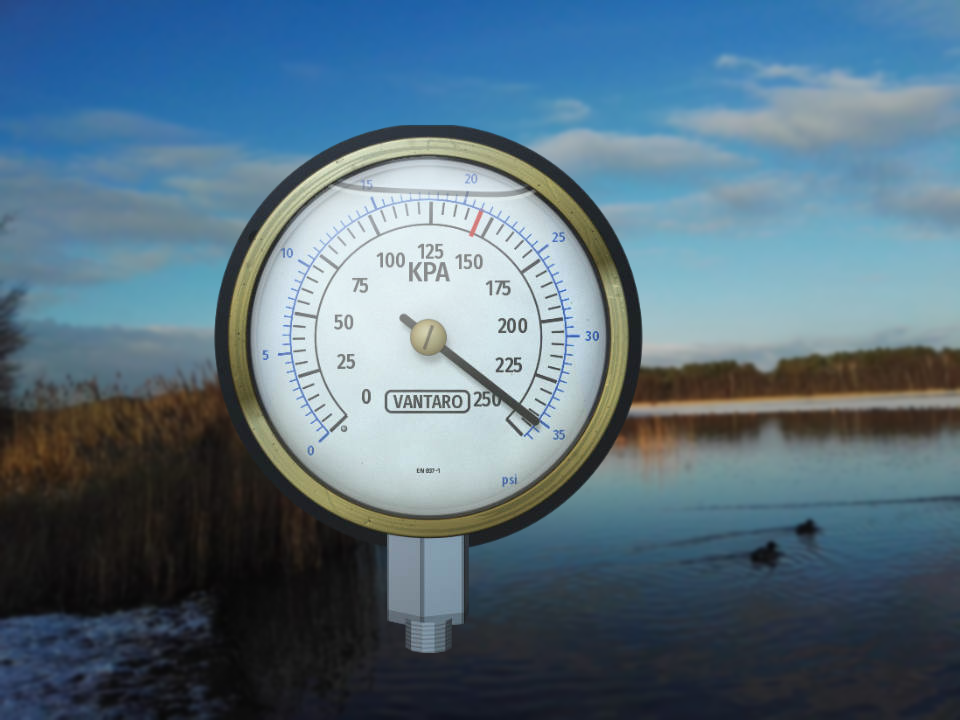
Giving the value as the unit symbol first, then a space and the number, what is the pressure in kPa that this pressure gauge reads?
kPa 242.5
